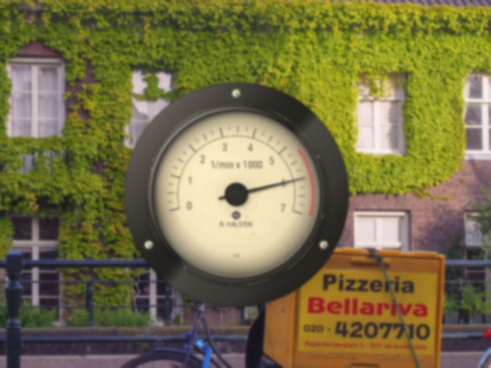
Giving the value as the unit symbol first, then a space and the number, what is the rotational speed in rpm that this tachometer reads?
rpm 6000
